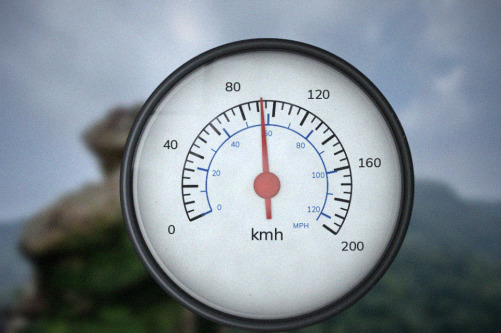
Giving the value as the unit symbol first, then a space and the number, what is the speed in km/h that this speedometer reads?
km/h 92.5
